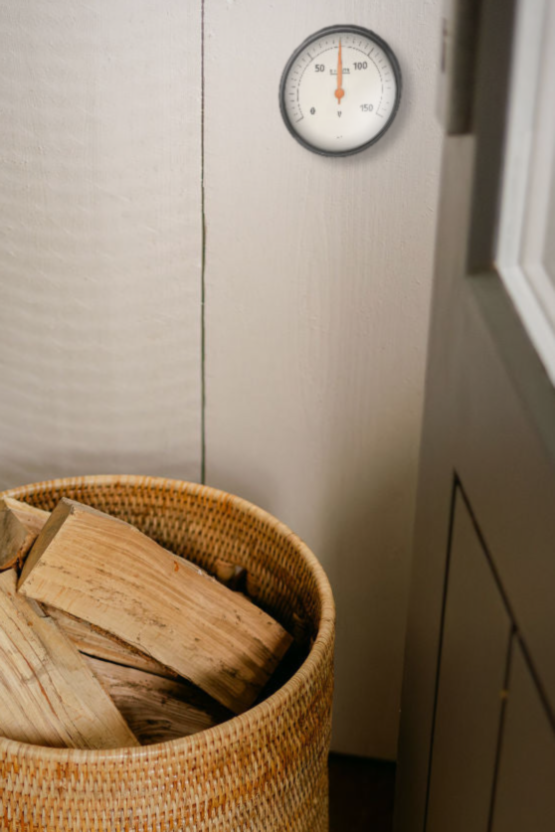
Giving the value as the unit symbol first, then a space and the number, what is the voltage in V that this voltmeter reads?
V 75
